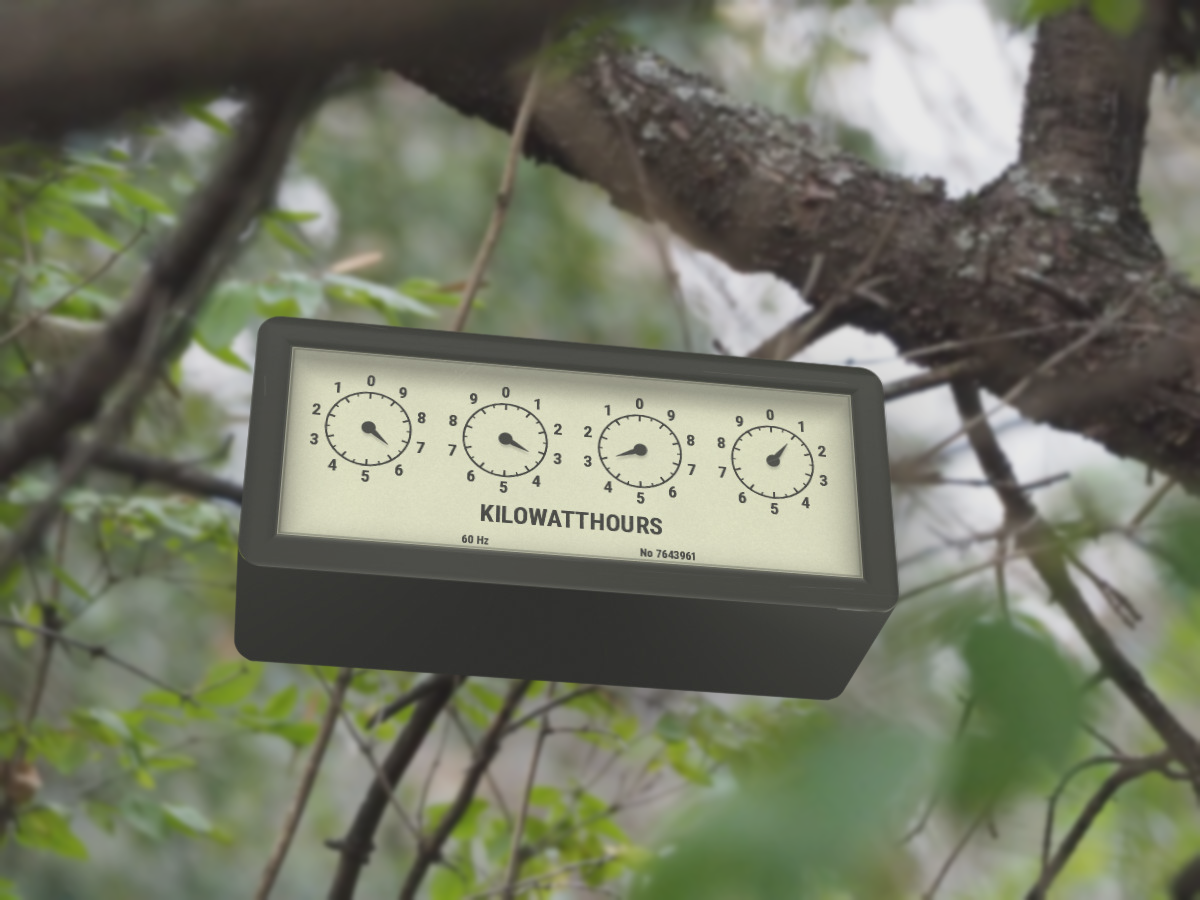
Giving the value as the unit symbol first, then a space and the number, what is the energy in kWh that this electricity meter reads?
kWh 6331
